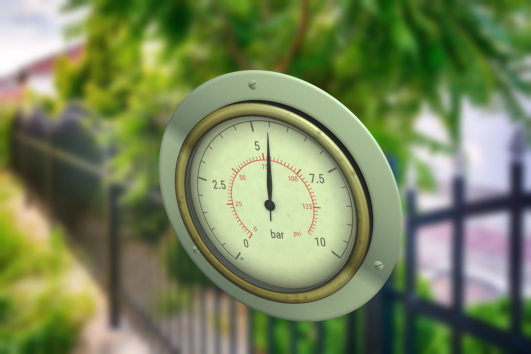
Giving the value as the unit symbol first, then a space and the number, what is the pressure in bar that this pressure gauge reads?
bar 5.5
